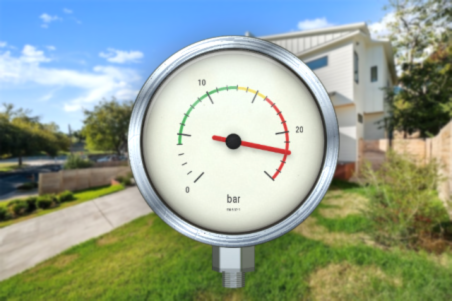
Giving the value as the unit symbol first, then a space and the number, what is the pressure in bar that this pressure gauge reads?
bar 22
